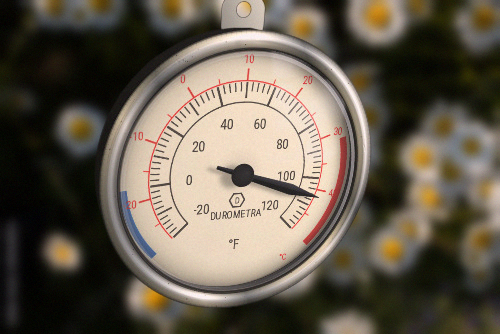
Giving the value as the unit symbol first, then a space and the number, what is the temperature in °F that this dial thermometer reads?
°F 106
